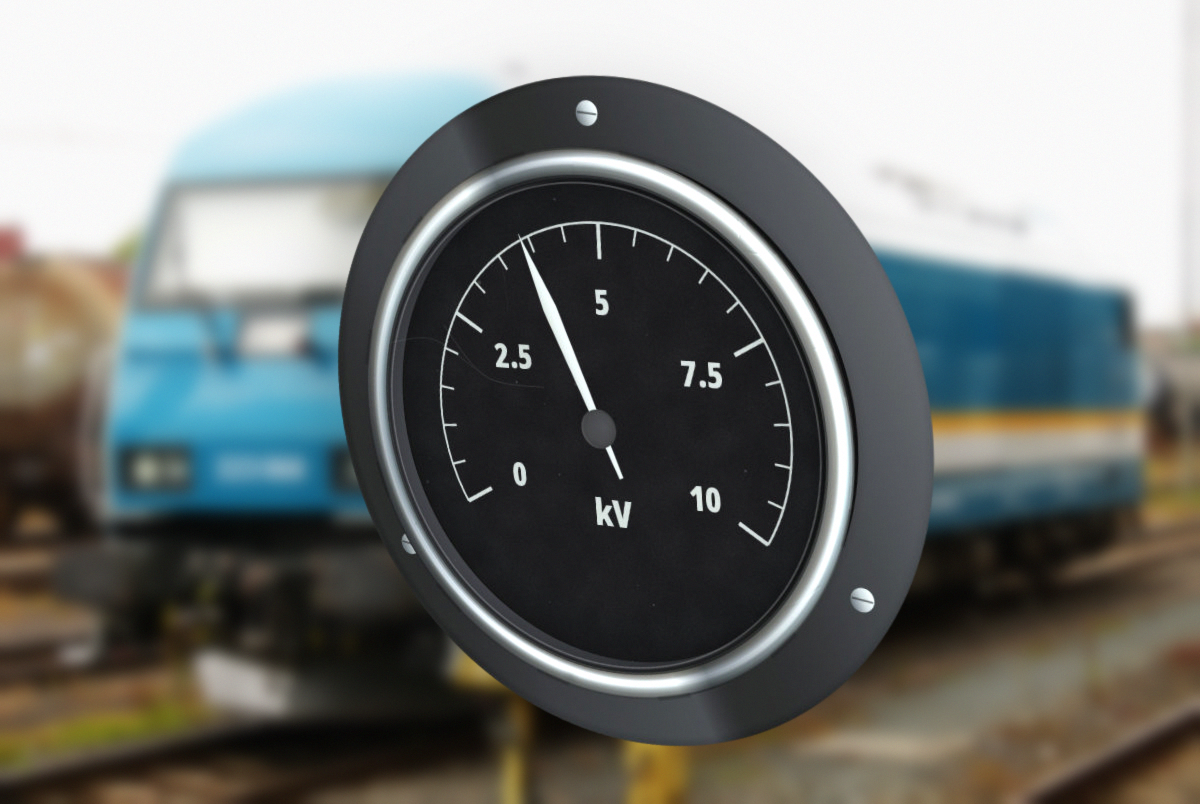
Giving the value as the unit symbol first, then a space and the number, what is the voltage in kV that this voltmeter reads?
kV 4
